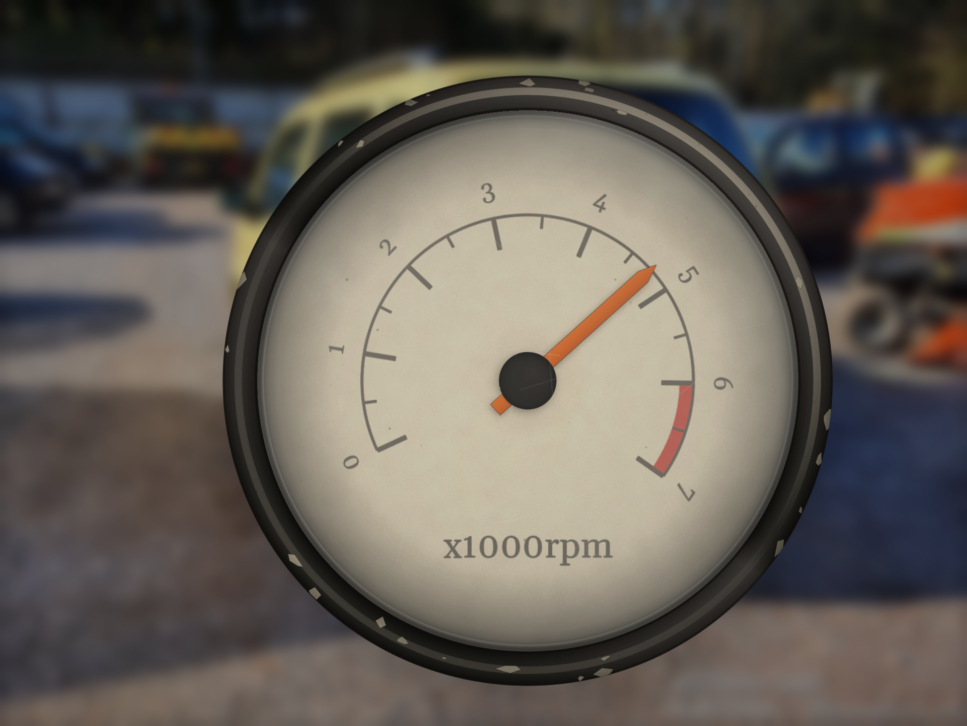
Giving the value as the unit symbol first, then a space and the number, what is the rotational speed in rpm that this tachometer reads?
rpm 4750
